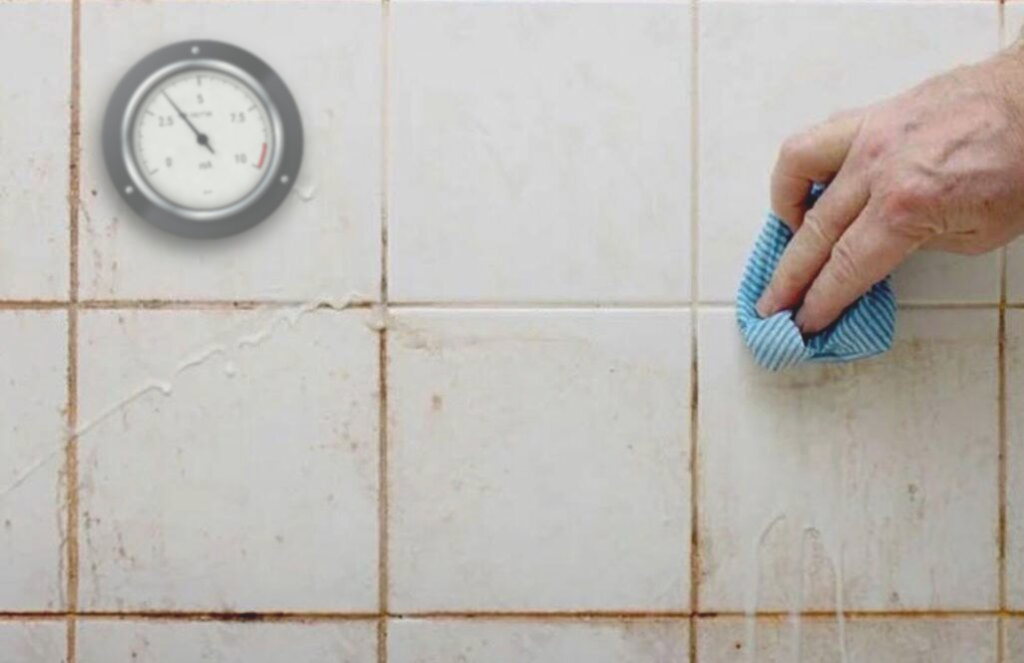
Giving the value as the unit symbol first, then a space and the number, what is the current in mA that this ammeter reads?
mA 3.5
